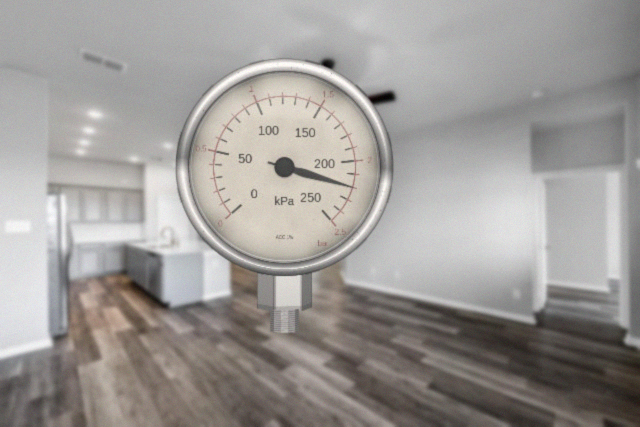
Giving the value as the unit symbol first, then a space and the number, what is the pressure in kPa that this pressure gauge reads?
kPa 220
